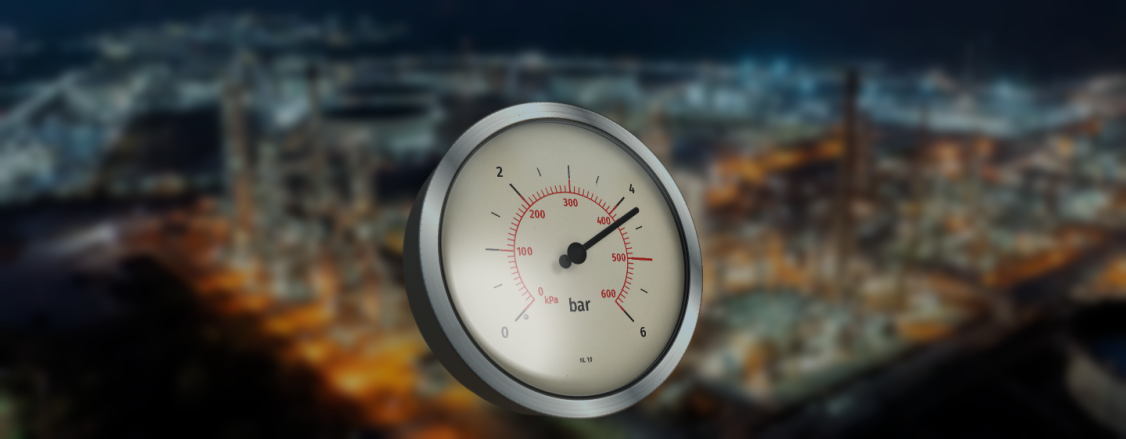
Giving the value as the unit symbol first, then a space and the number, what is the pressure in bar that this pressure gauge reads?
bar 4.25
